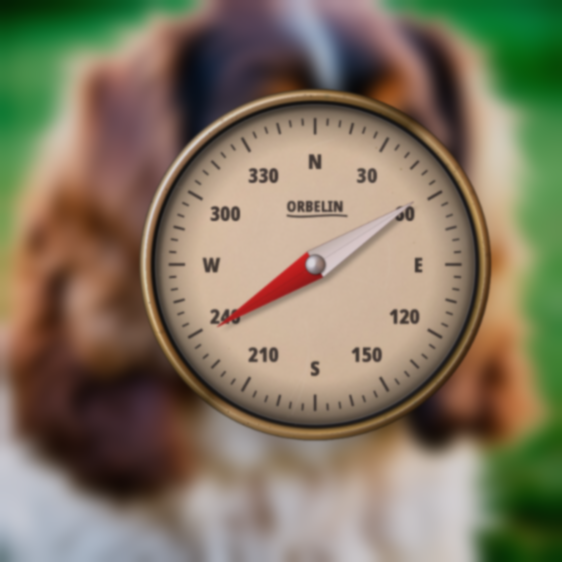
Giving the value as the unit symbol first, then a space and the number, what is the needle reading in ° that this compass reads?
° 237.5
